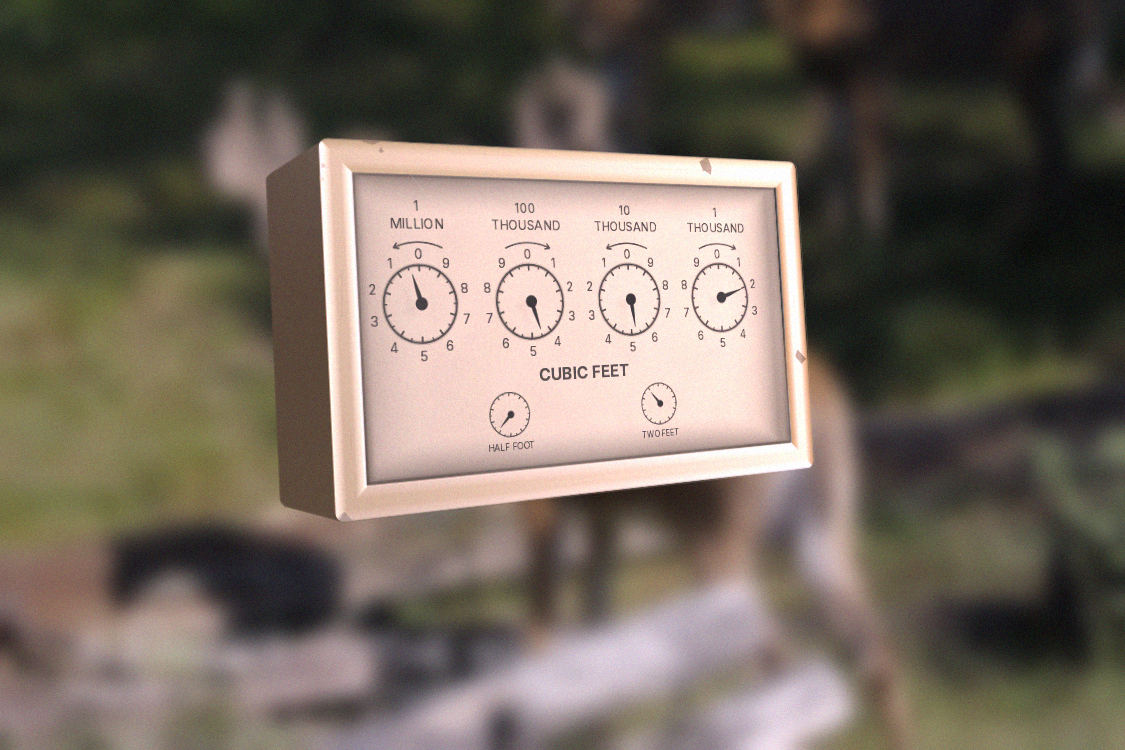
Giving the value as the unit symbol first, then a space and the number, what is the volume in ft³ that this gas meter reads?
ft³ 45200
